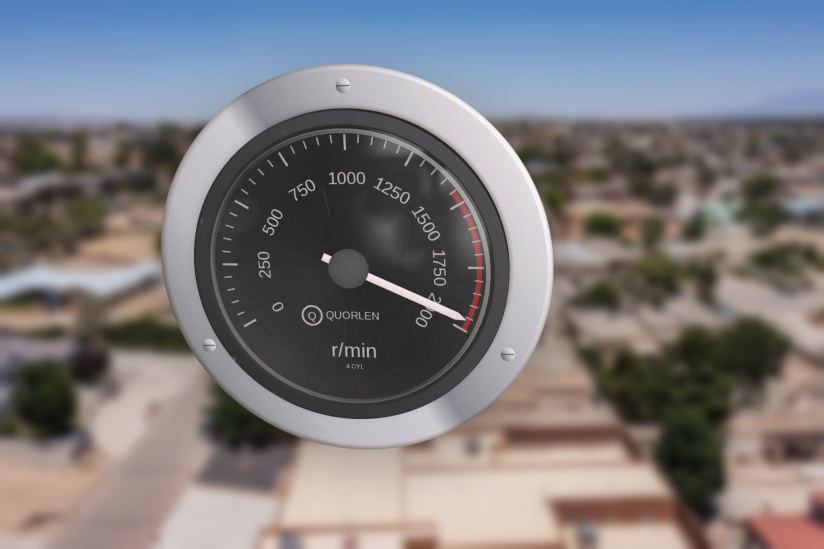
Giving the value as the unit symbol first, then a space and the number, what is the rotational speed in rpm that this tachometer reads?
rpm 1950
